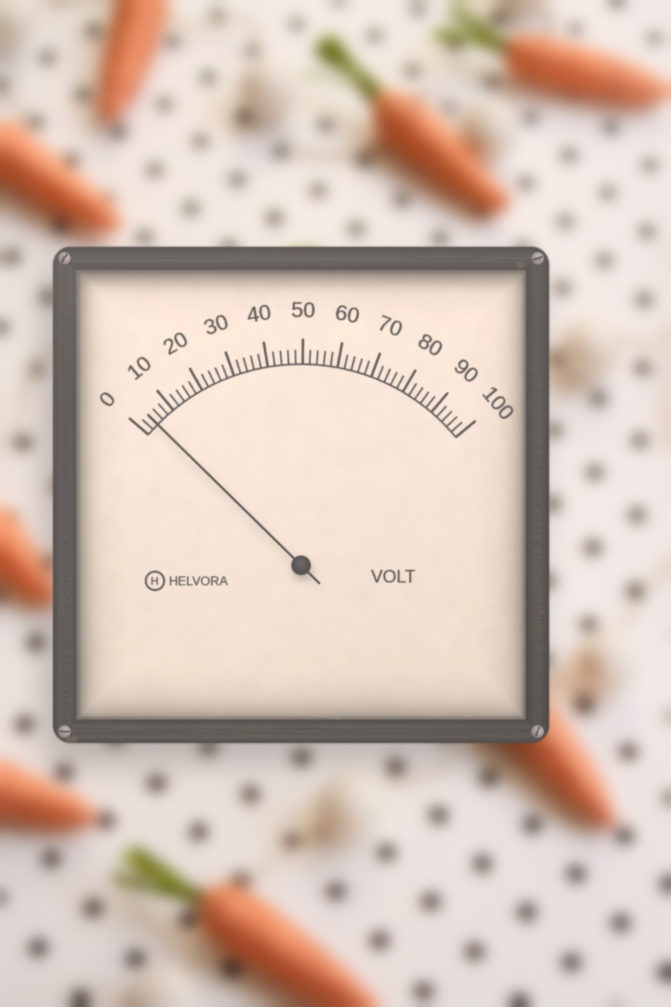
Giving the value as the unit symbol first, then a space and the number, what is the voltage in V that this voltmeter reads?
V 4
